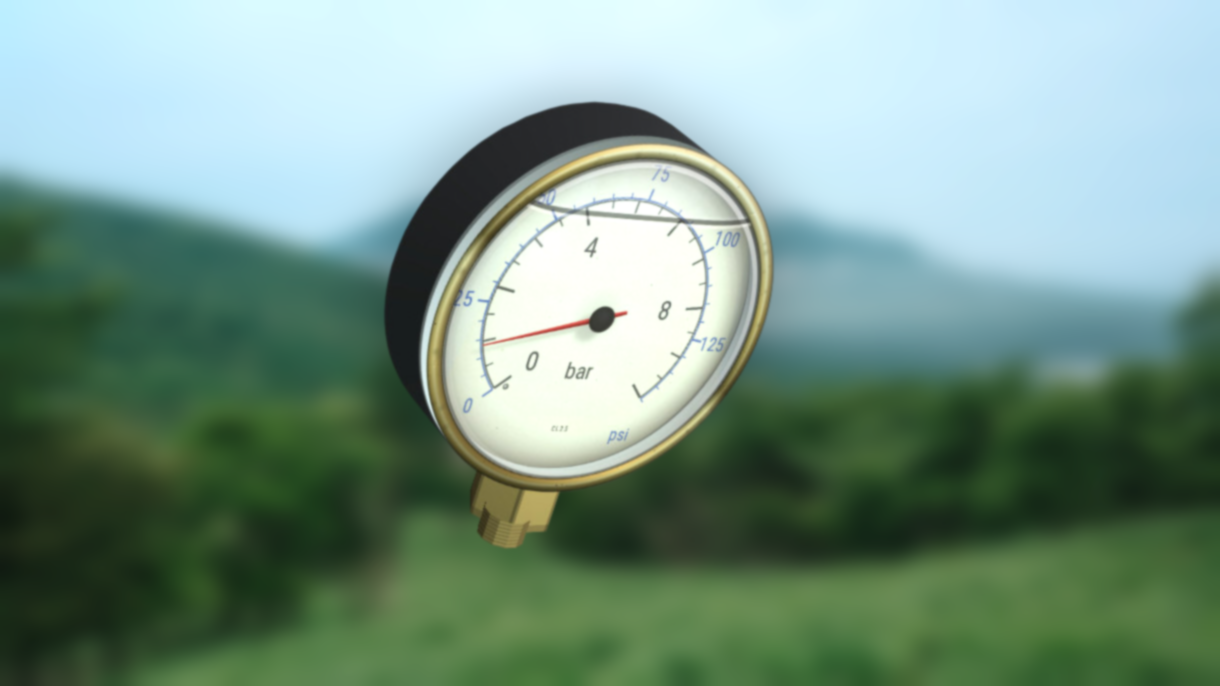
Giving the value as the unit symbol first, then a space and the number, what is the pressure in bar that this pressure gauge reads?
bar 1
